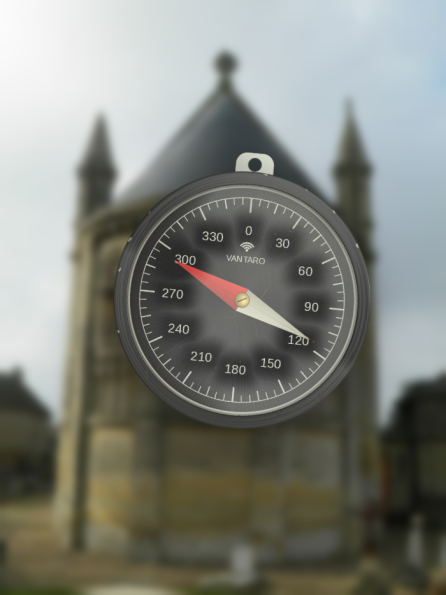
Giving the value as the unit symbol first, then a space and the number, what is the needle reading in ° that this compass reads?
° 295
